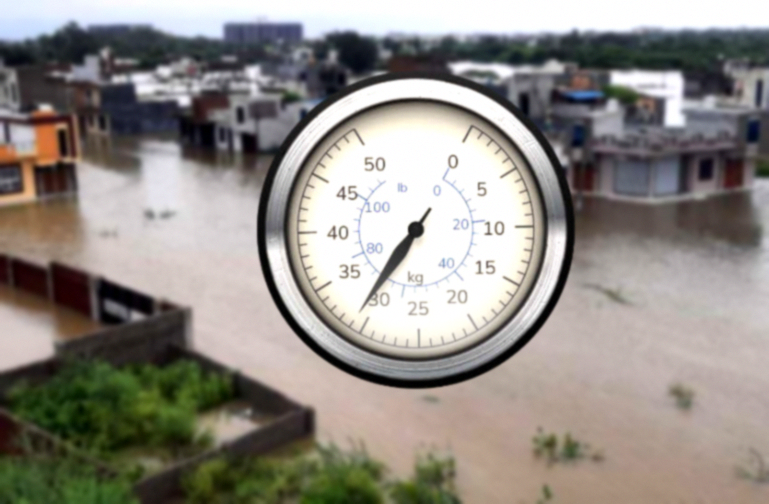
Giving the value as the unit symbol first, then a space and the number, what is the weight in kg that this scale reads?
kg 31
